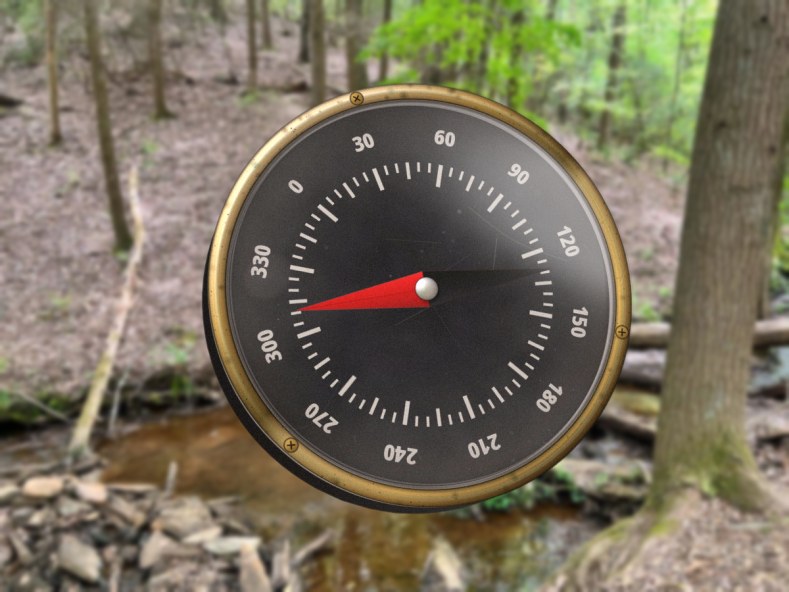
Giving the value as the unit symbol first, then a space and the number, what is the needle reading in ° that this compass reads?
° 310
